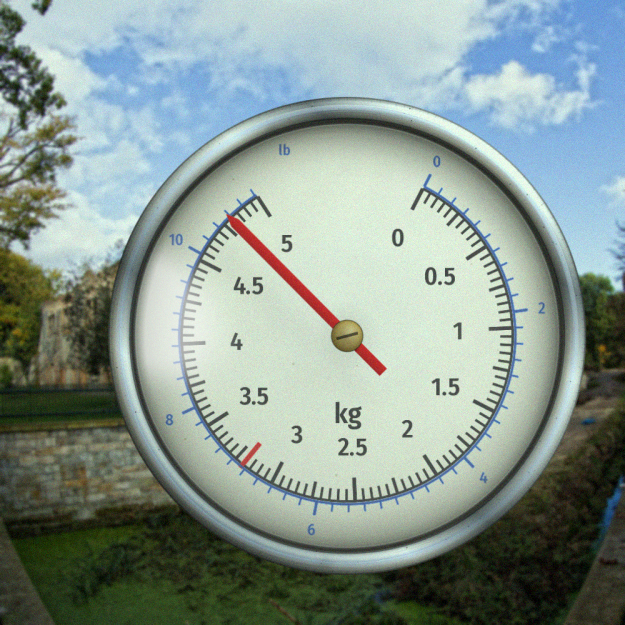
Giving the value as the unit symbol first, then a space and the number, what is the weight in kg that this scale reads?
kg 4.8
